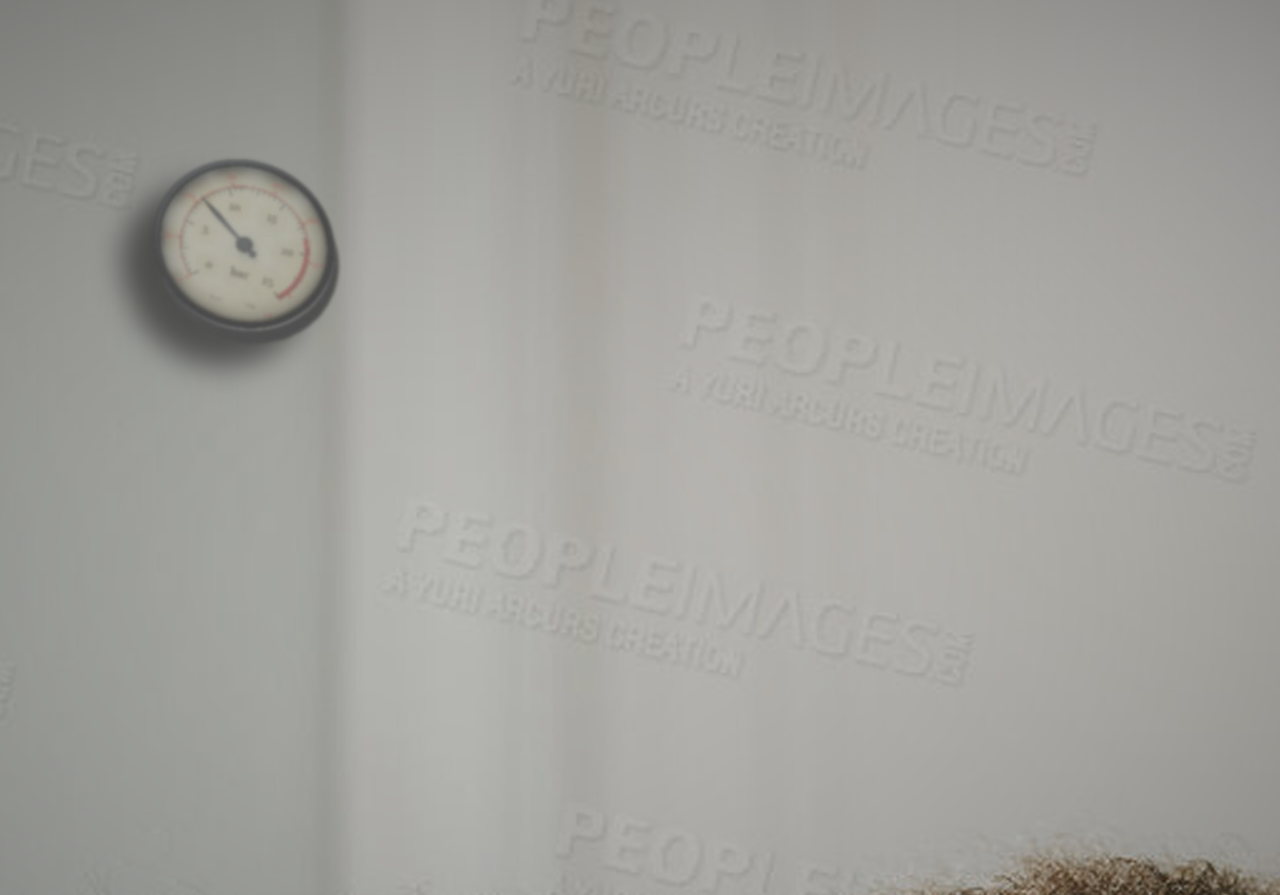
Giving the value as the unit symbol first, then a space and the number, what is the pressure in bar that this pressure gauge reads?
bar 7.5
